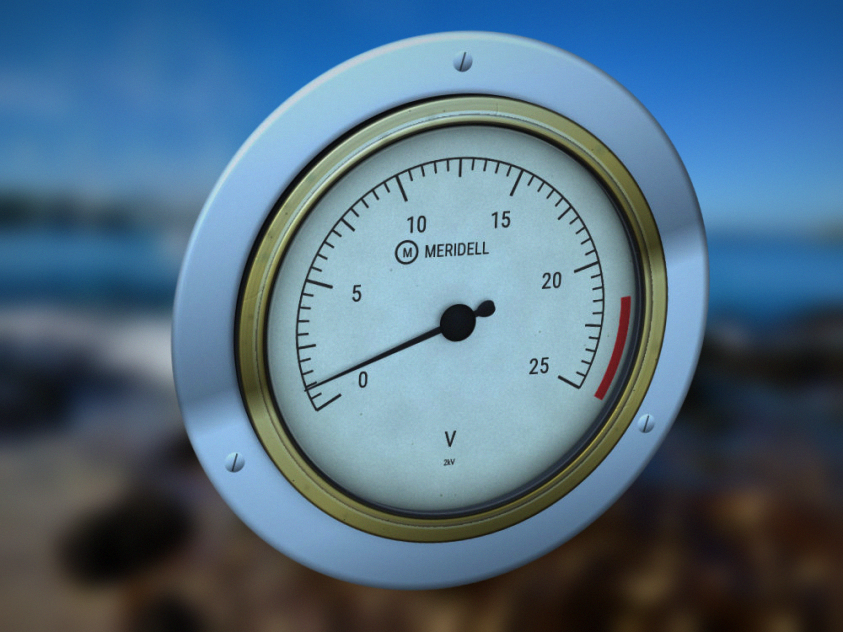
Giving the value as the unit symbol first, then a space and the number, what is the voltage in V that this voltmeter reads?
V 1
